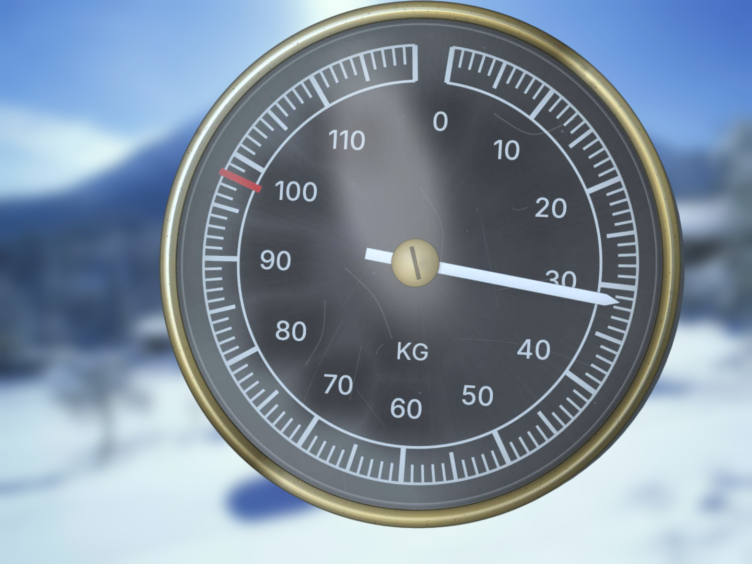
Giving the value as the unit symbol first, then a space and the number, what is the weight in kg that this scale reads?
kg 31.5
